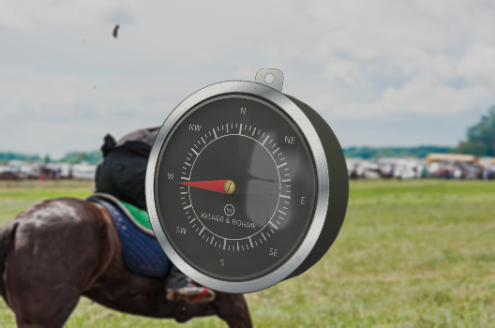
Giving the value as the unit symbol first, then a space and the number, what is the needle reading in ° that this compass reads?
° 265
